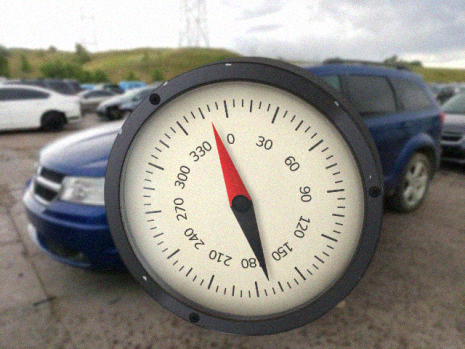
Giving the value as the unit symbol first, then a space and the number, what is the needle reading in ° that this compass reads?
° 350
